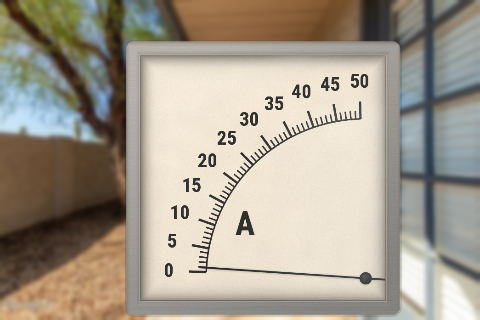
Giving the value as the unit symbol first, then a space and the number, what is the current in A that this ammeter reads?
A 1
